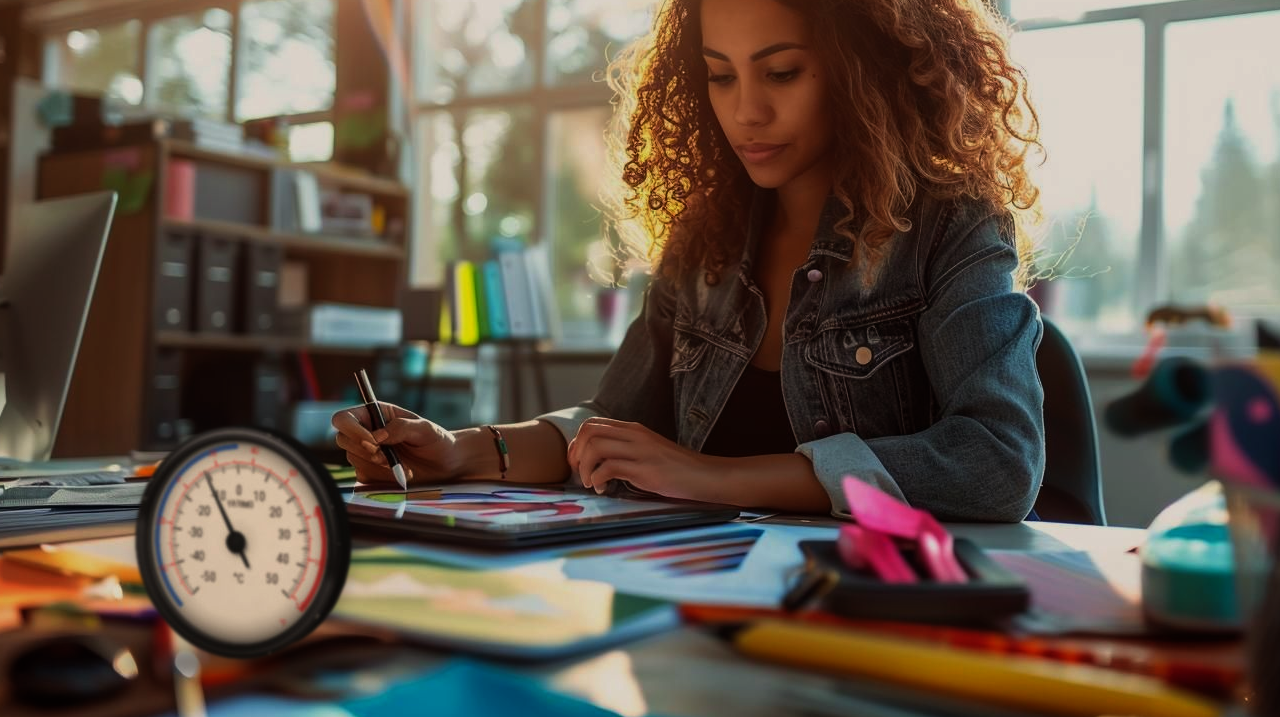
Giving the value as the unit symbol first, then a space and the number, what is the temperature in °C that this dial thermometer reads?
°C -10
